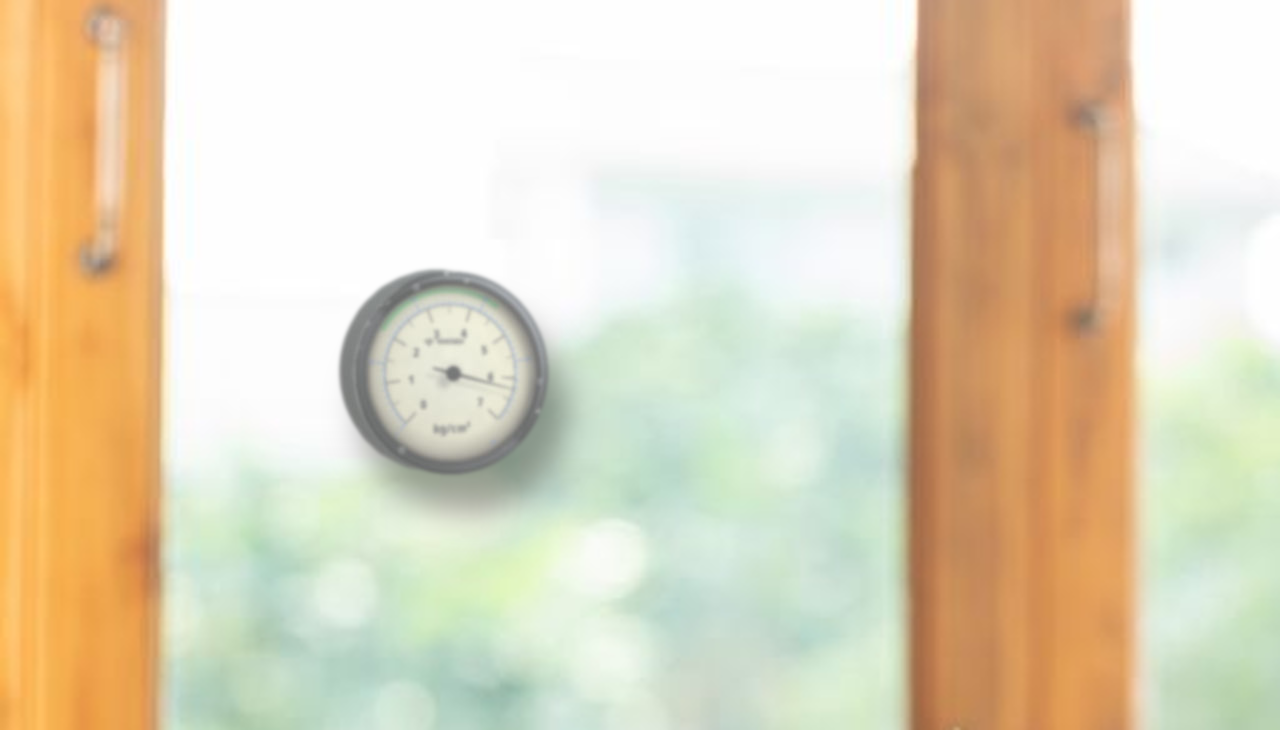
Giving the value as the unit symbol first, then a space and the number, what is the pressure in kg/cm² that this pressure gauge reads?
kg/cm² 6.25
